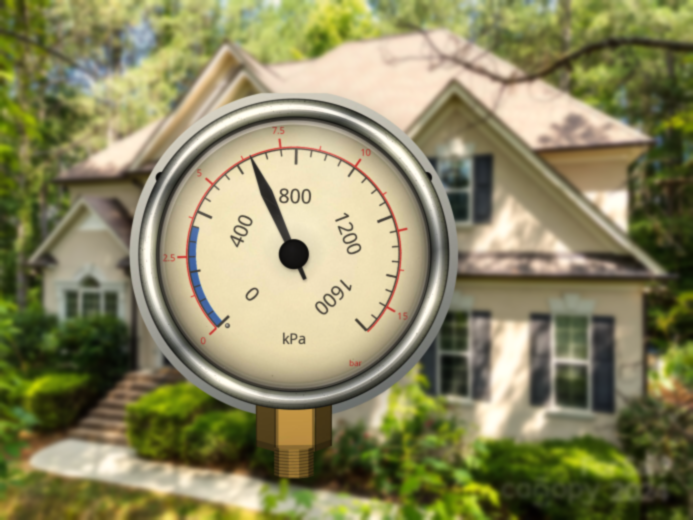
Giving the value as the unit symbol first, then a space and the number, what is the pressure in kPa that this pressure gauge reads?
kPa 650
